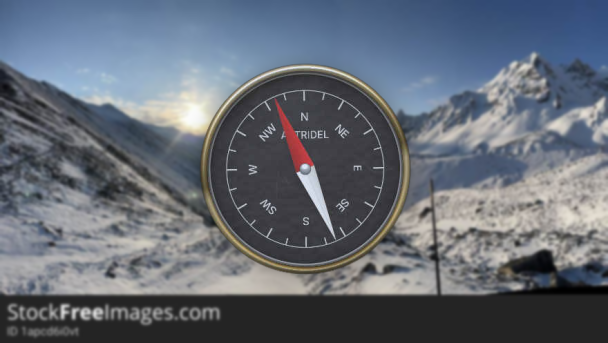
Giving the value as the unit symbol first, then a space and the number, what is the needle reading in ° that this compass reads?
° 337.5
